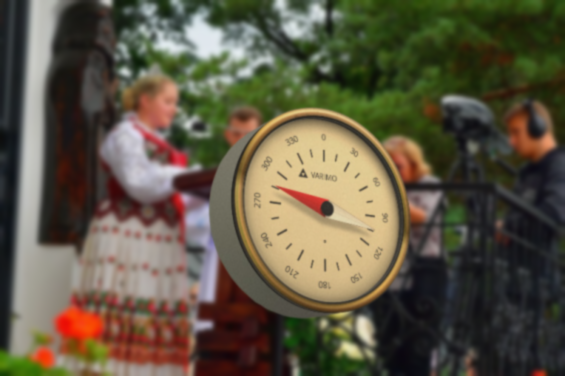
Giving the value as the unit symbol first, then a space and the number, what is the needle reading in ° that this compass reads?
° 285
